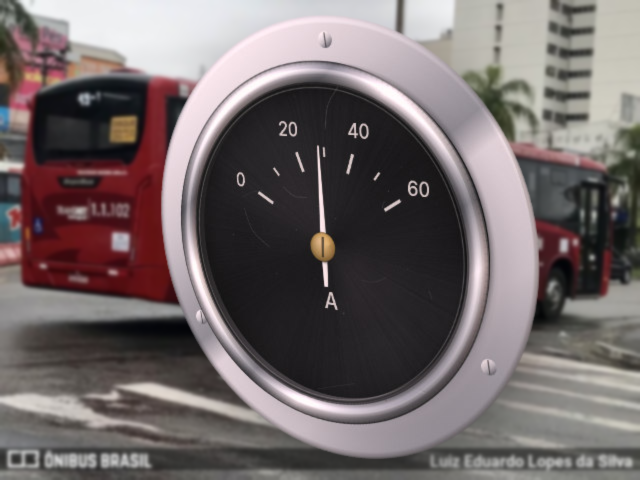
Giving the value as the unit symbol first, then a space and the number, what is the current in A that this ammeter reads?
A 30
